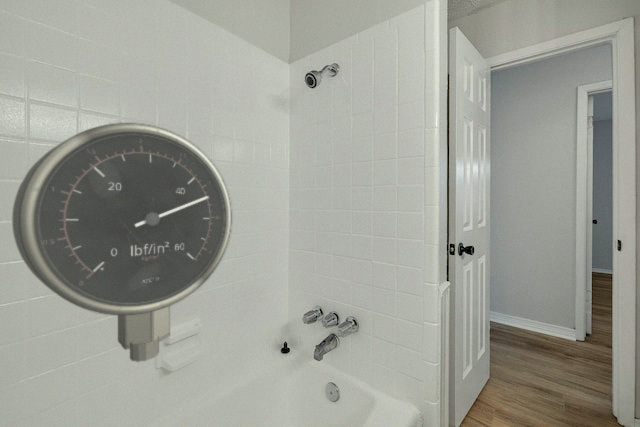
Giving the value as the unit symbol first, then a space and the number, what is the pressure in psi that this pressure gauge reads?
psi 45
